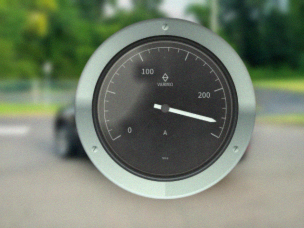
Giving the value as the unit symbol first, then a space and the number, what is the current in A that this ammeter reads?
A 235
